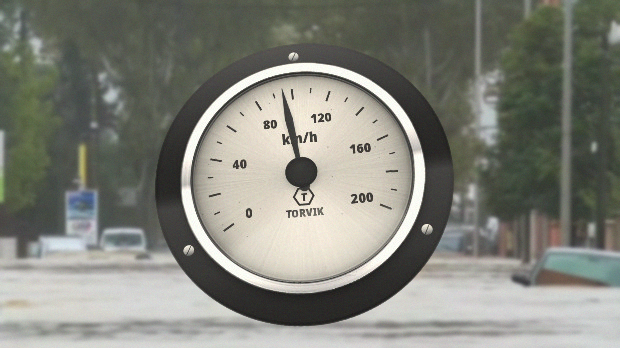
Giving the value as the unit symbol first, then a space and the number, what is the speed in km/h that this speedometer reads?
km/h 95
